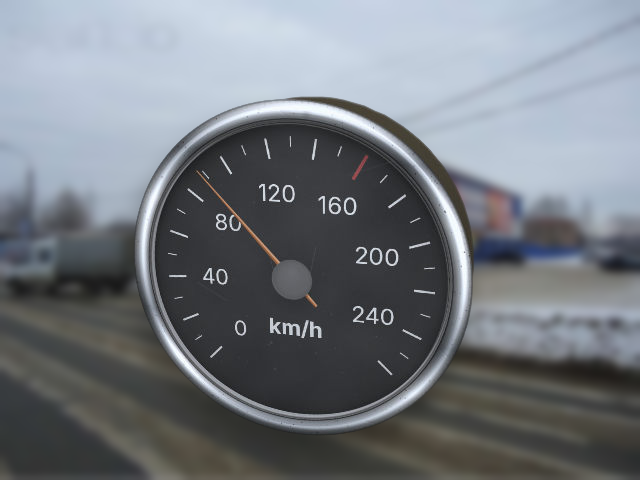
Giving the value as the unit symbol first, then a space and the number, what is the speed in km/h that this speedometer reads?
km/h 90
